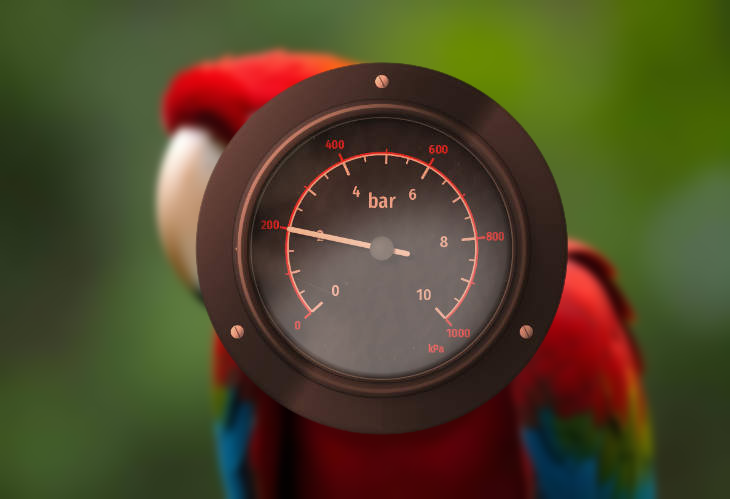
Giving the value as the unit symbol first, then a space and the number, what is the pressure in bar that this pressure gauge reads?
bar 2
